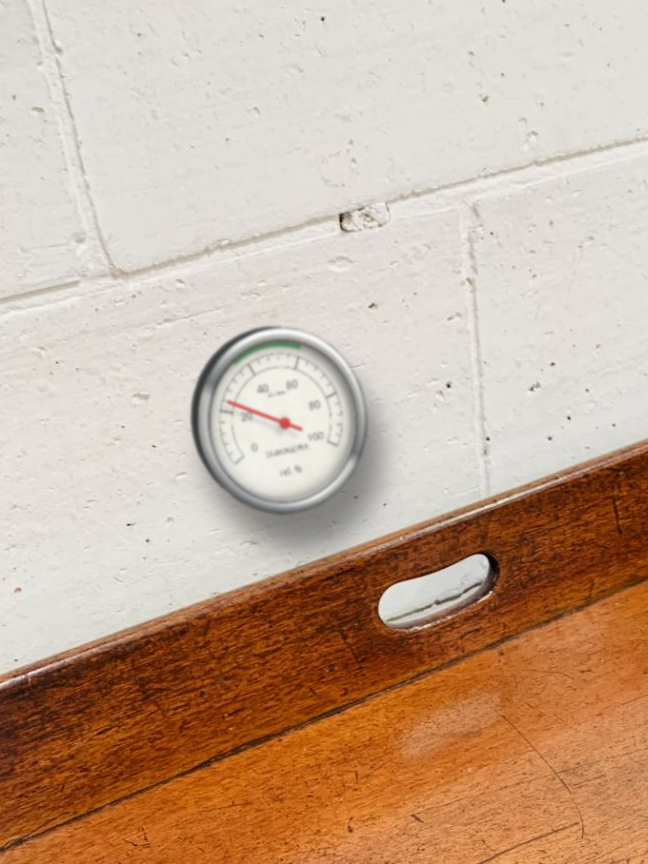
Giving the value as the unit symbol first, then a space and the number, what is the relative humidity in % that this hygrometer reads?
% 24
